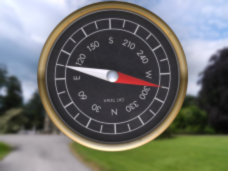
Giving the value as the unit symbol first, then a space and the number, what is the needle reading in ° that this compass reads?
° 285
